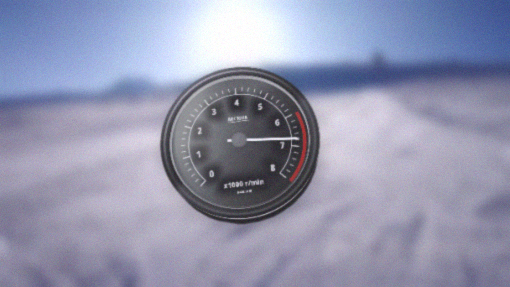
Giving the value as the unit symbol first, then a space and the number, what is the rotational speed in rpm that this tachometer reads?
rpm 6800
